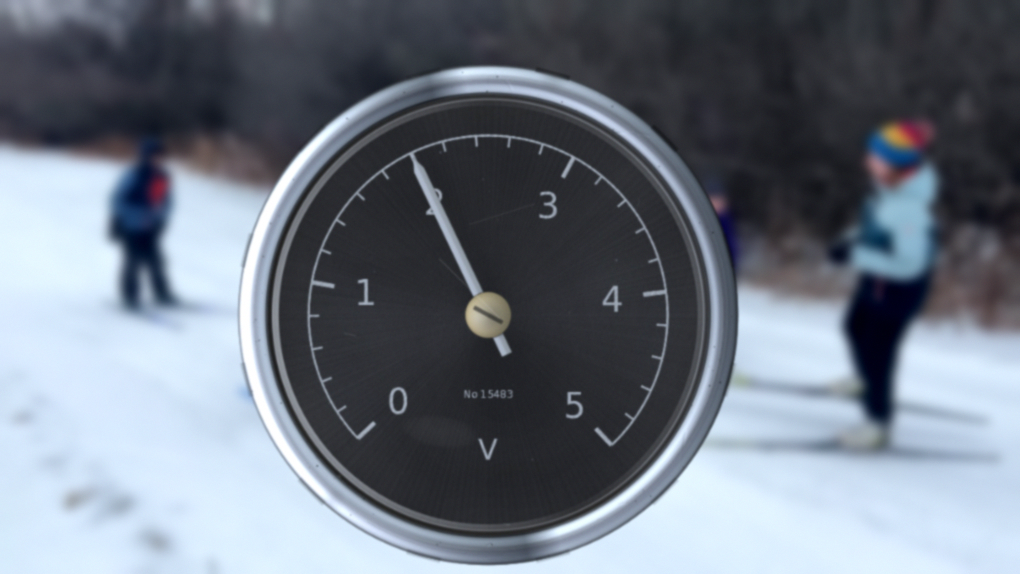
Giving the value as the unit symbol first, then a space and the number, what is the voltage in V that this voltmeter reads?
V 2
